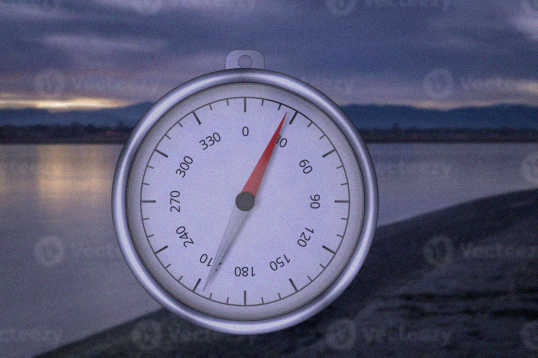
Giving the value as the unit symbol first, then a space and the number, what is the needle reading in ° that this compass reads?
° 25
